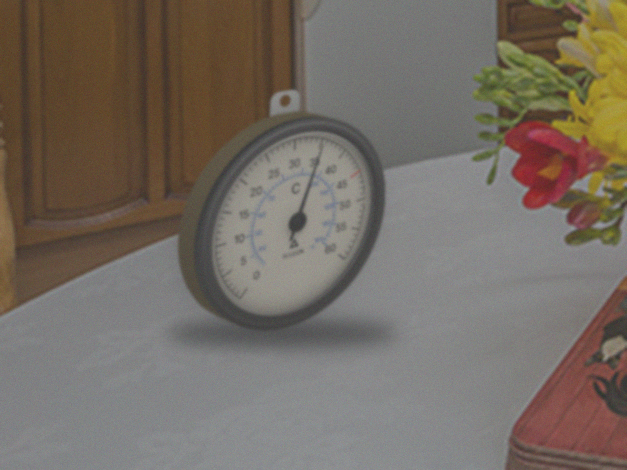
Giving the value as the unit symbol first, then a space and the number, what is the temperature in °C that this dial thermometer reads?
°C 35
